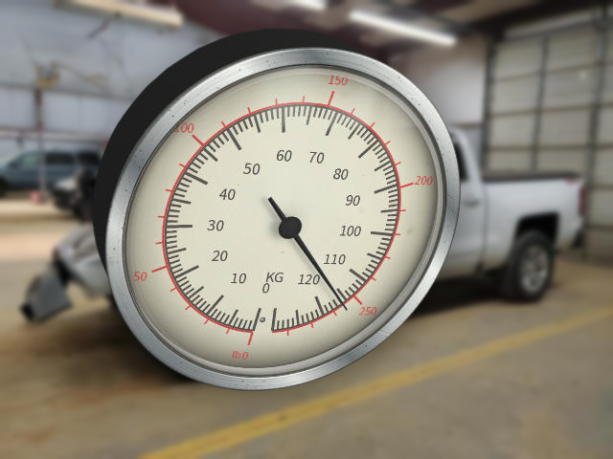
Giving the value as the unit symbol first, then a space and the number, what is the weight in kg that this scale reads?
kg 116
